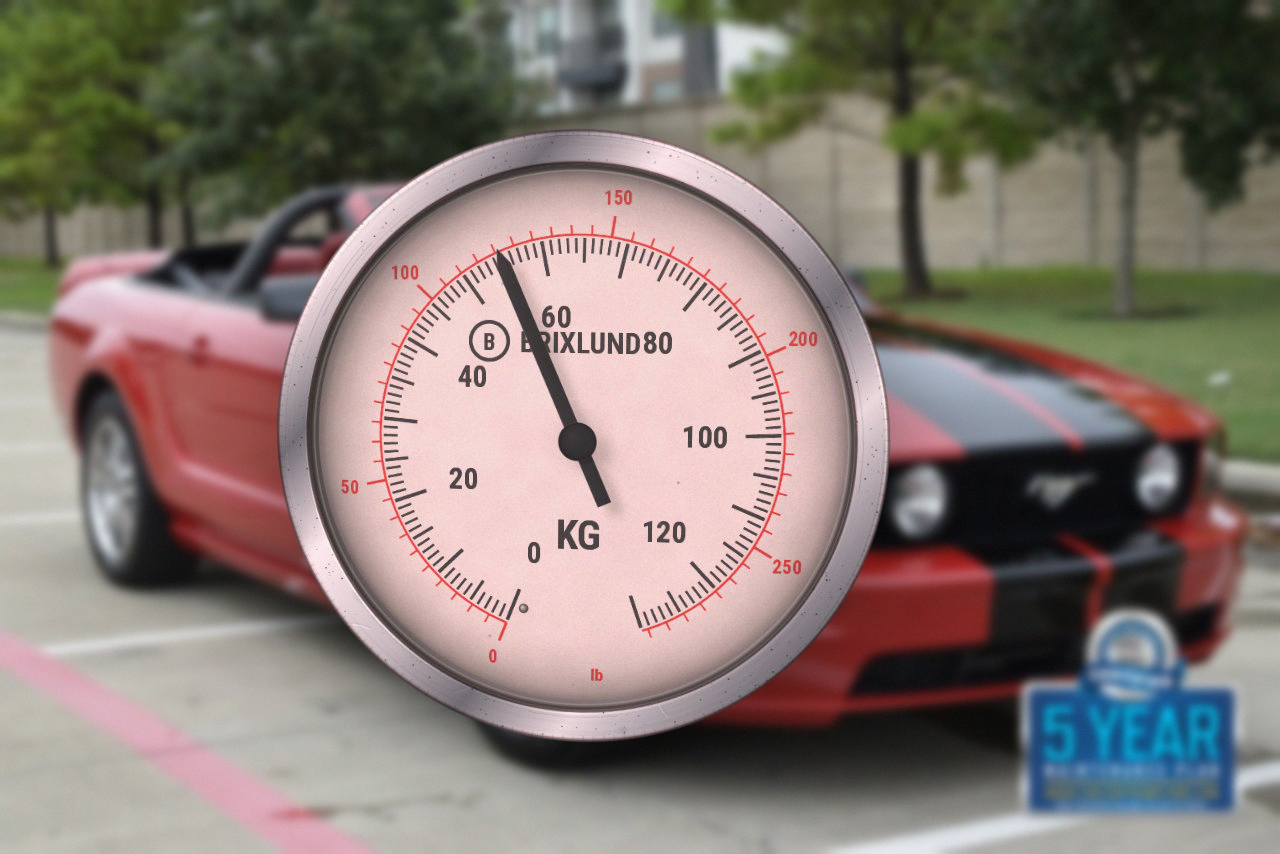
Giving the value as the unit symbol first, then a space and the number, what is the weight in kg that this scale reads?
kg 55
